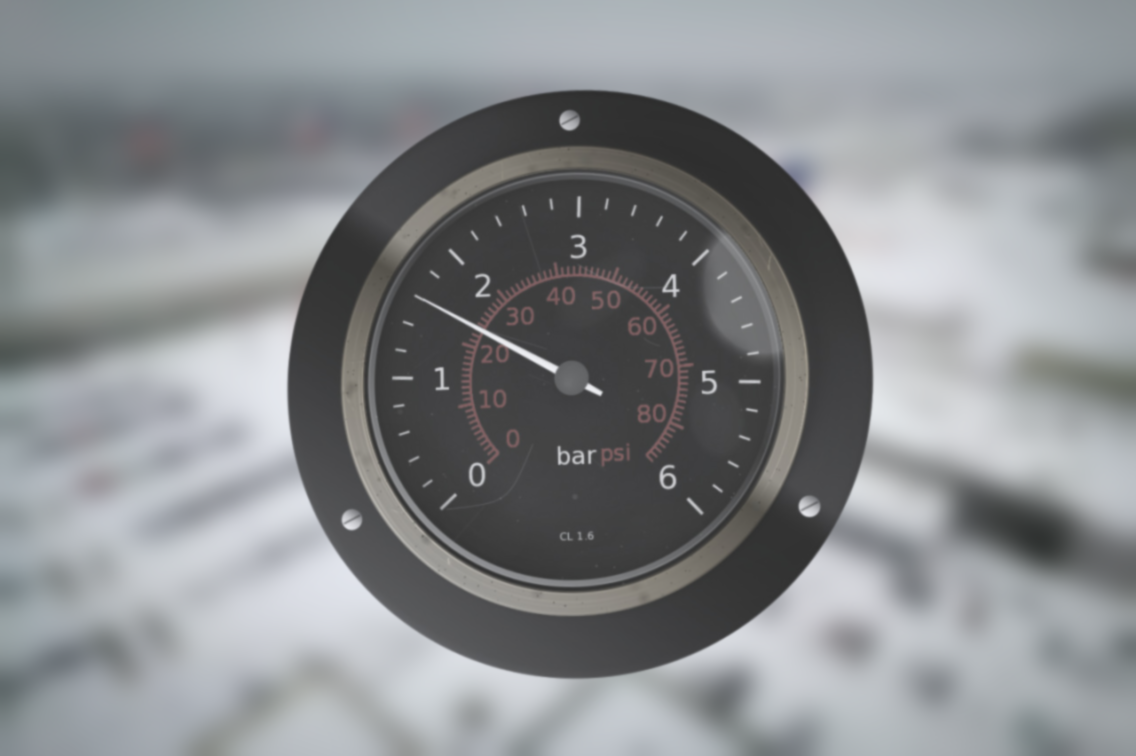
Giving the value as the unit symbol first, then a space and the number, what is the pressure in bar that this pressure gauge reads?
bar 1.6
